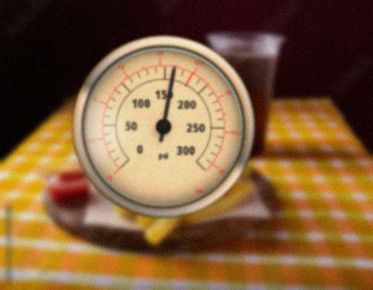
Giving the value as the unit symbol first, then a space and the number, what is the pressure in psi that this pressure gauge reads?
psi 160
